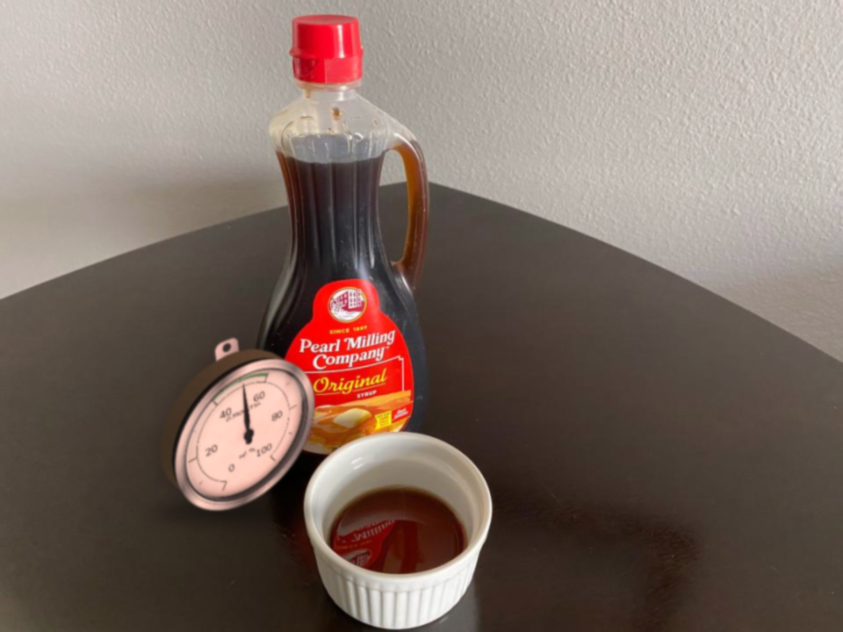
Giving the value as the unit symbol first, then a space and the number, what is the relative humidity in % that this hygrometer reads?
% 50
